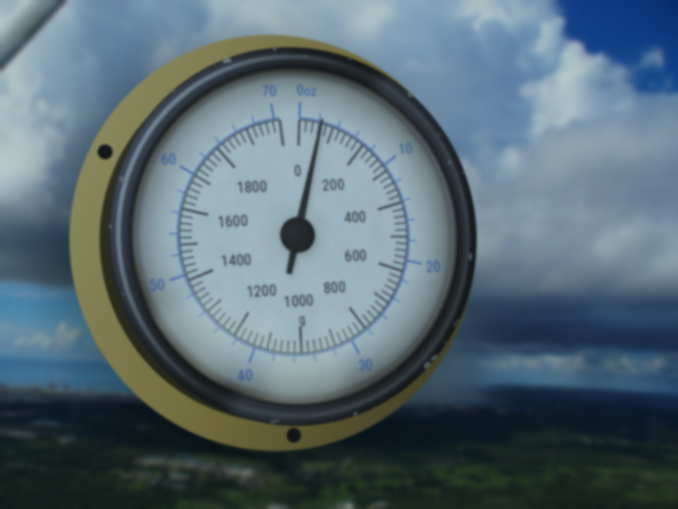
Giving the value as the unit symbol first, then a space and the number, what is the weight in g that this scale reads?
g 60
